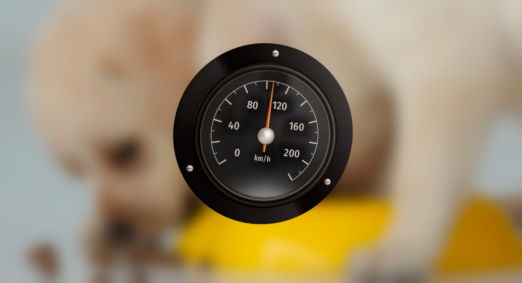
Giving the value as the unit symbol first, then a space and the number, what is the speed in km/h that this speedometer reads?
km/h 105
